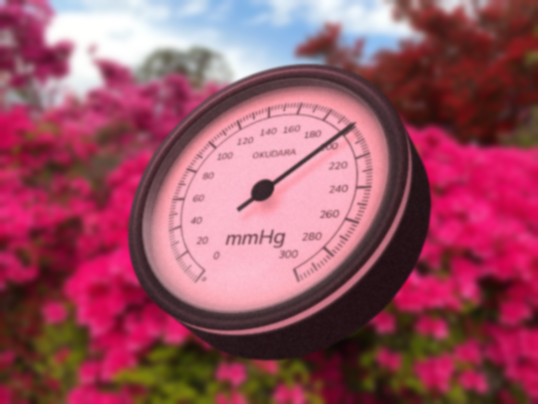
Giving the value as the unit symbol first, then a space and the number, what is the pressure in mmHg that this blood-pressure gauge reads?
mmHg 200
